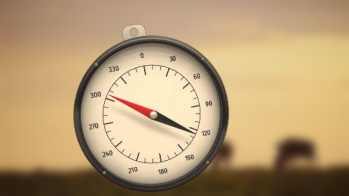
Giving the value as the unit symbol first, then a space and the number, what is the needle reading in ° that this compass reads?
° 305
